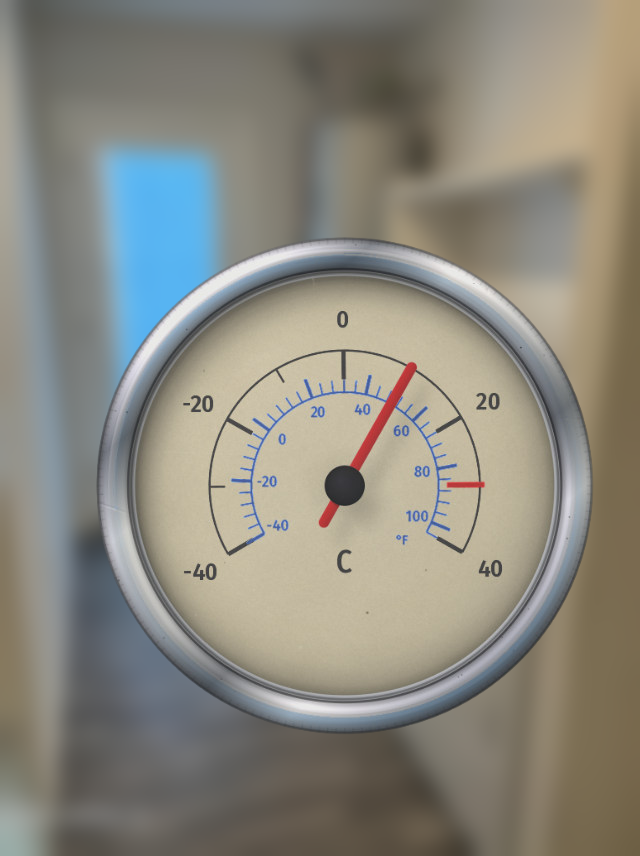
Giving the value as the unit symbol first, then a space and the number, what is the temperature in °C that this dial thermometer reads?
°C 10
